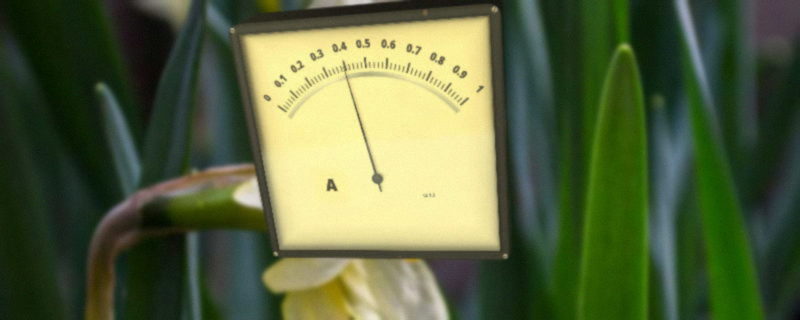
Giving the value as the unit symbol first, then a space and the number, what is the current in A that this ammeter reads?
A 0.4
